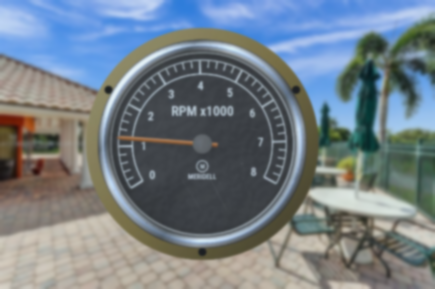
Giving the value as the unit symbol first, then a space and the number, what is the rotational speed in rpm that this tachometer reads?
rpm 1200
